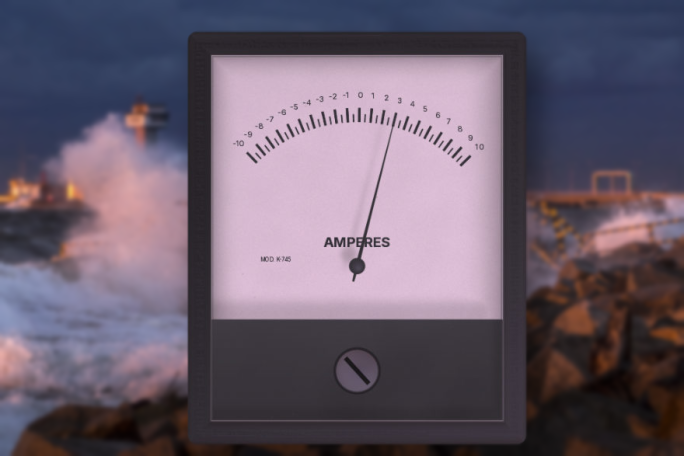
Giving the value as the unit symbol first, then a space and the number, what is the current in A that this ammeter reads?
A 3
